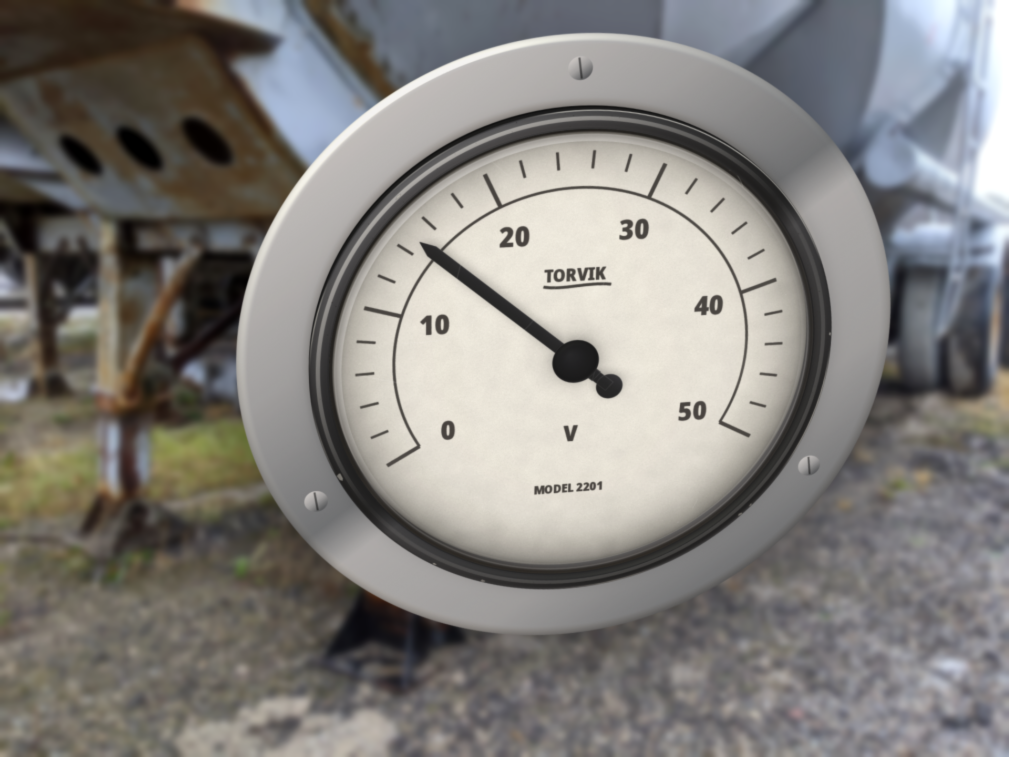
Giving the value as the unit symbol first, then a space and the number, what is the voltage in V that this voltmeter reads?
V 15
